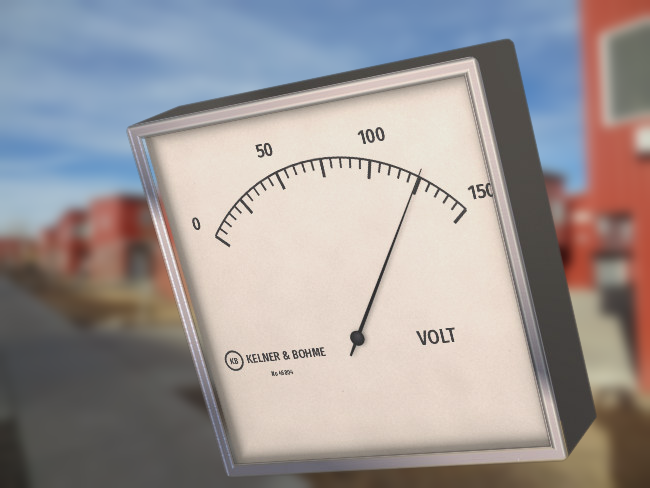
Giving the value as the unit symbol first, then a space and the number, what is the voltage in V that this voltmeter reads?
V 125
